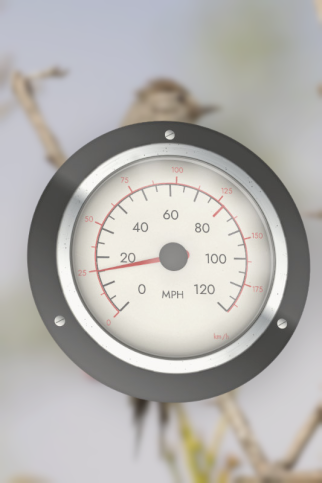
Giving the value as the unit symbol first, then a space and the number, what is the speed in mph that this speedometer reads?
mph 15
